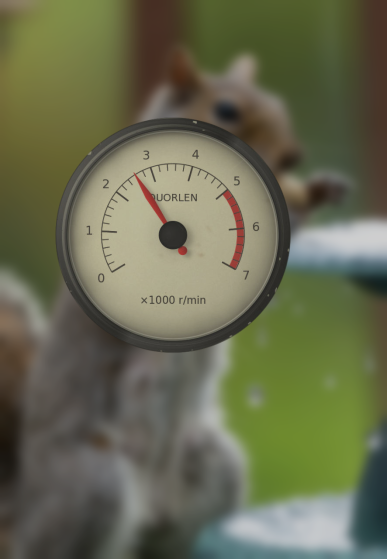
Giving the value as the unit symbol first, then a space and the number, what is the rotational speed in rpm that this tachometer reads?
rpm 2600
